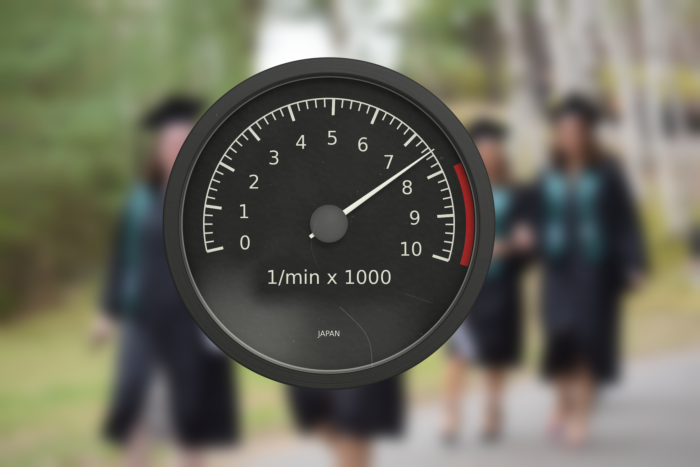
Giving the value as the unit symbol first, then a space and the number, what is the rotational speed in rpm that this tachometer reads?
rpm 7500
